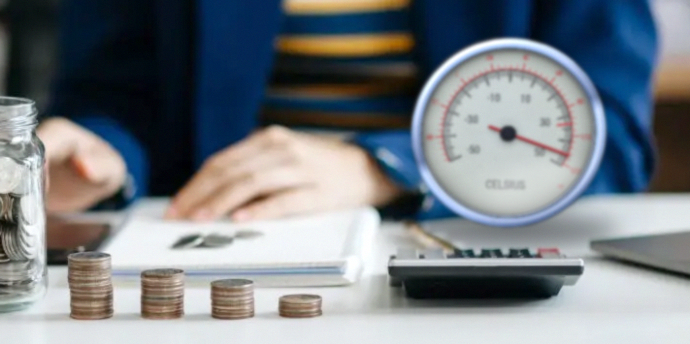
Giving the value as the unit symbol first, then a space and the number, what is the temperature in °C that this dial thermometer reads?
°C 45
